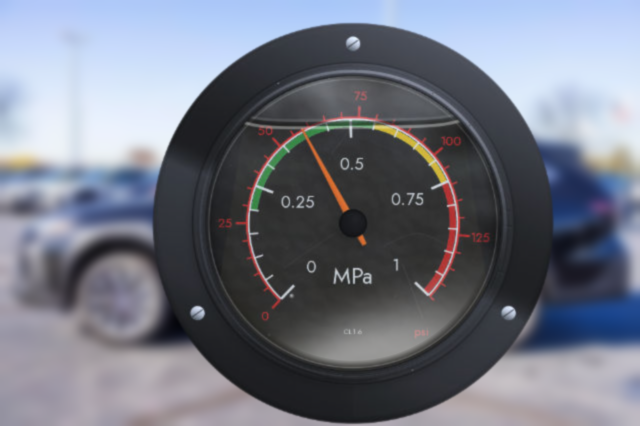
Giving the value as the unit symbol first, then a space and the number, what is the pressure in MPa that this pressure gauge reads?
MPa 0.4
